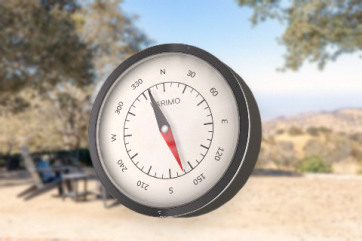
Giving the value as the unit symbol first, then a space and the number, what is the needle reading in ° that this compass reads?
° 160
